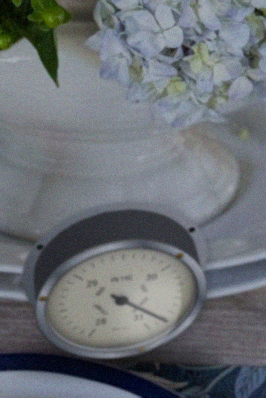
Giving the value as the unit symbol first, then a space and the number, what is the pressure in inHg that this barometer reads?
inHg 30.8
